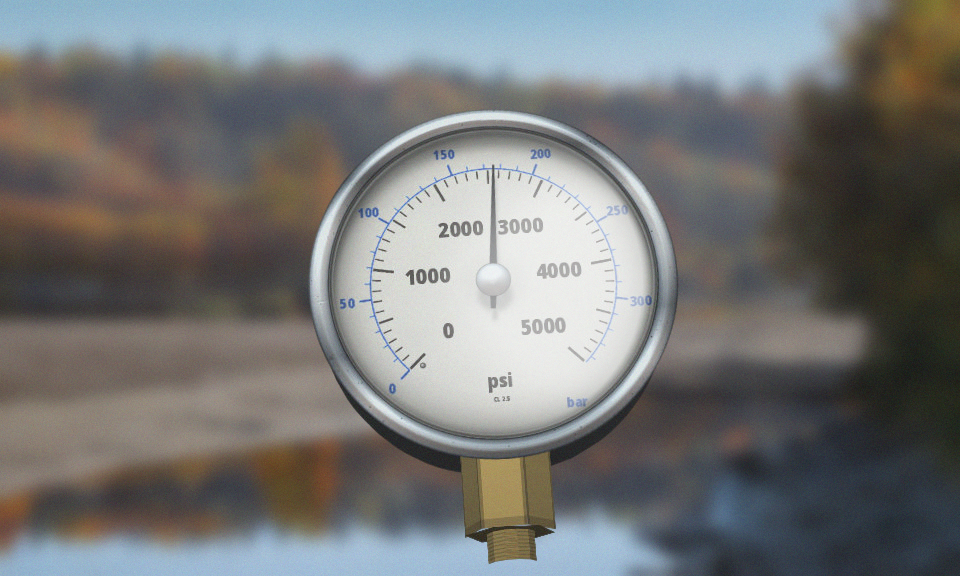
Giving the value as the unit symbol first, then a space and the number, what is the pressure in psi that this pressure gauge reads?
psi 2550
